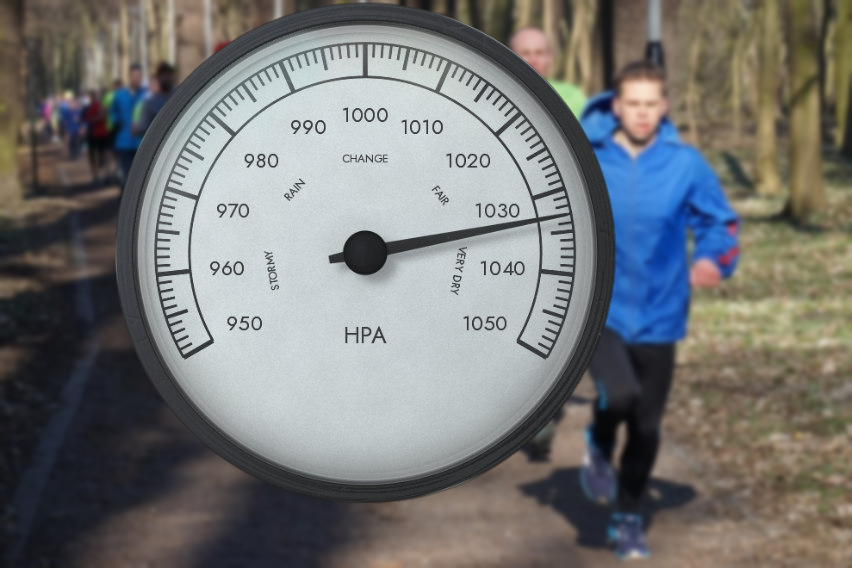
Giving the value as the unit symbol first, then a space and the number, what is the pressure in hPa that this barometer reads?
hPa 1033
